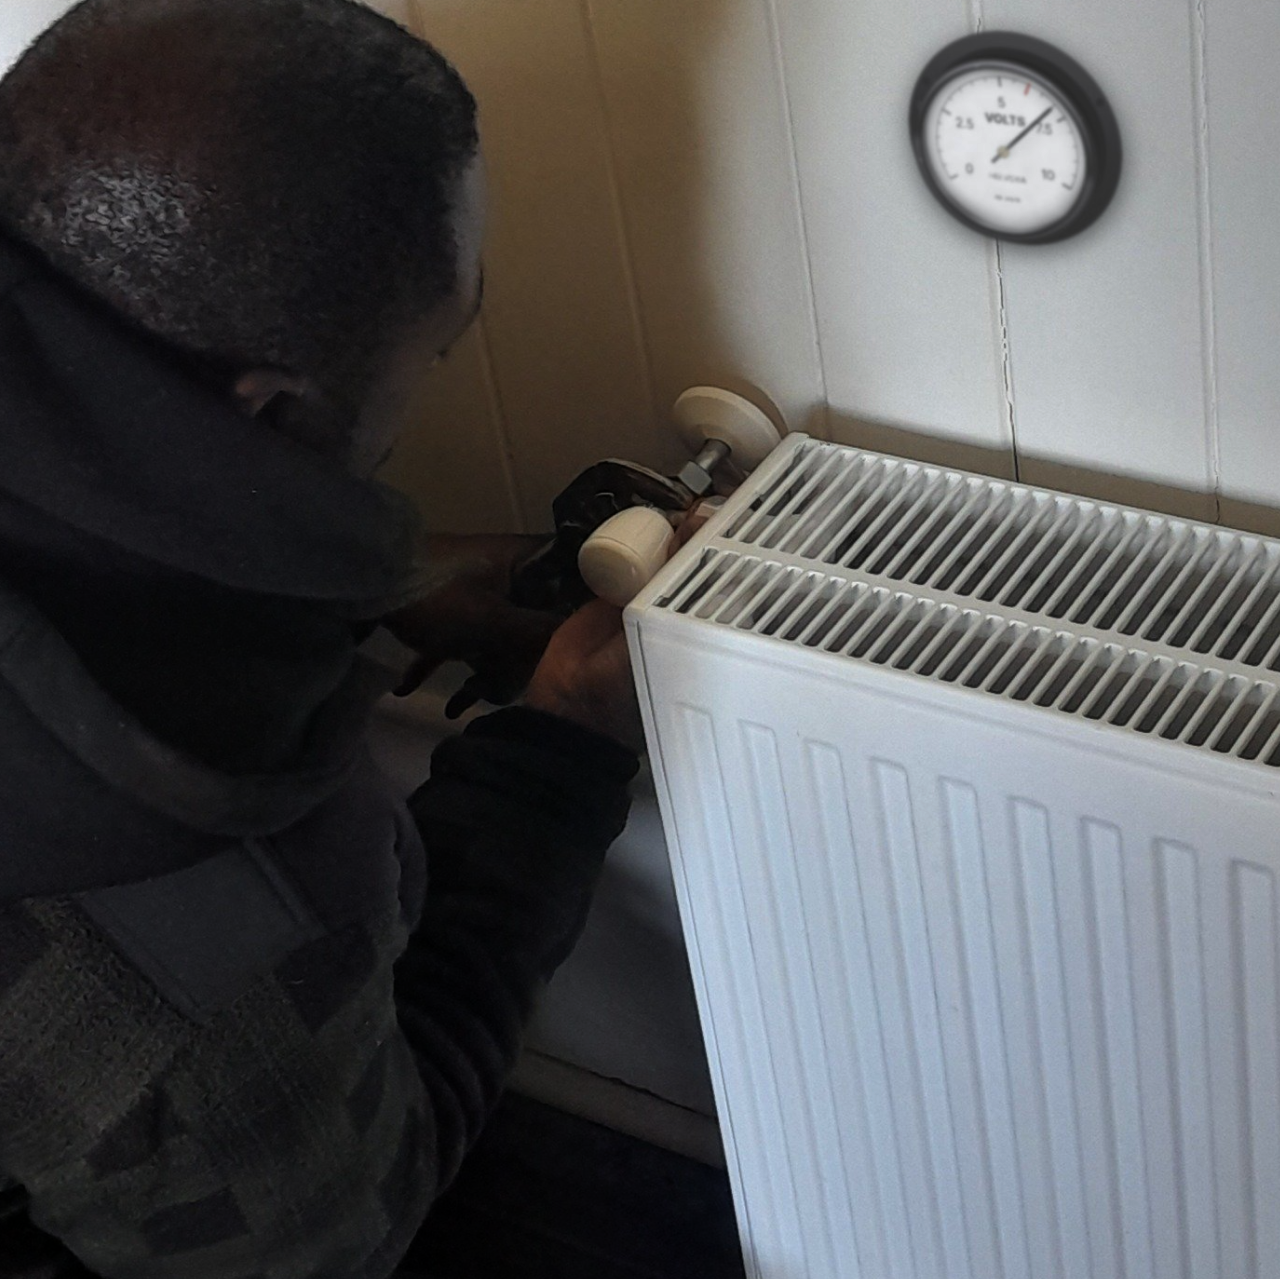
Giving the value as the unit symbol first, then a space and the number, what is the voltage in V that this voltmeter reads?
V 7
